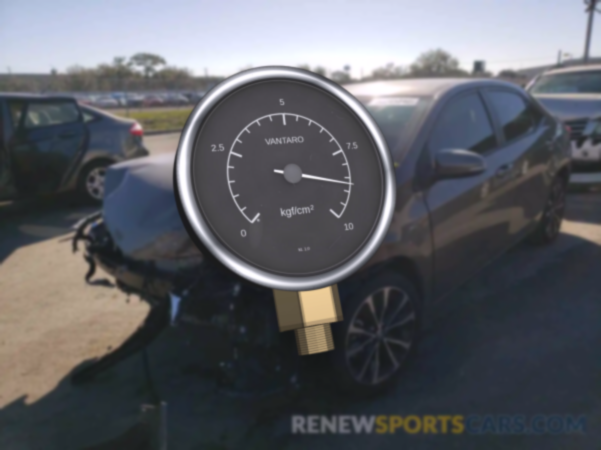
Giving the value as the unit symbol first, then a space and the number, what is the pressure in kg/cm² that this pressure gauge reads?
kg/cm² 8.75
